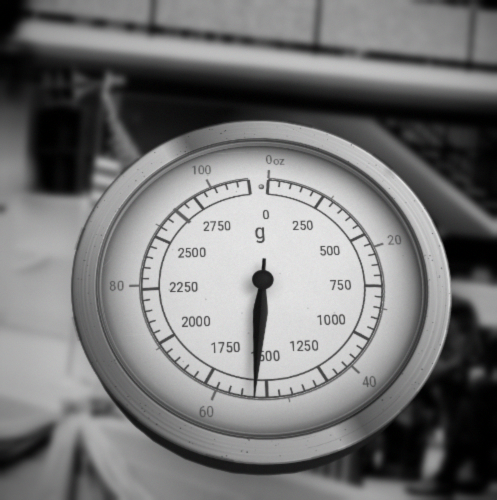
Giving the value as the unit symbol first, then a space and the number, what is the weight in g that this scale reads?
g 1550
